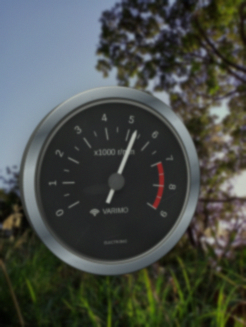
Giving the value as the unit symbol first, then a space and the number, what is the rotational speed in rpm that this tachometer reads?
rpm 5250
